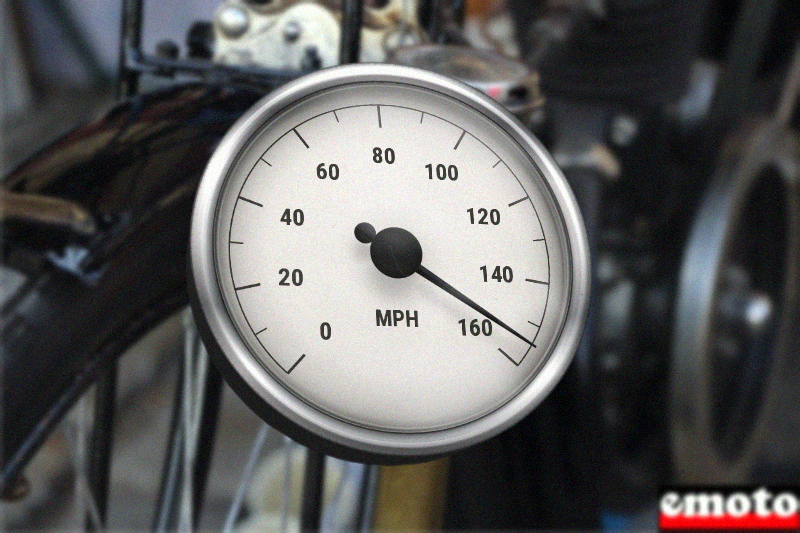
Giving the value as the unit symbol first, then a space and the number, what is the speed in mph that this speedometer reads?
mph 155
